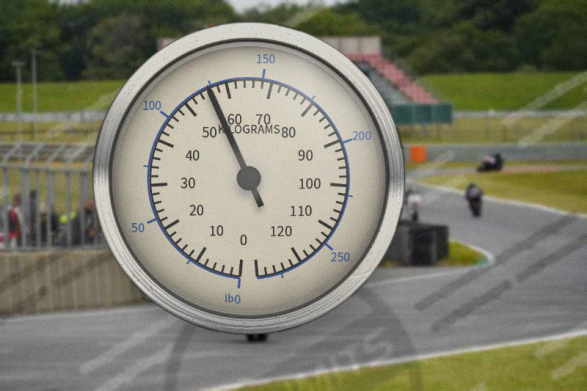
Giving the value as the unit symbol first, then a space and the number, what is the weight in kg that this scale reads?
kg 56
